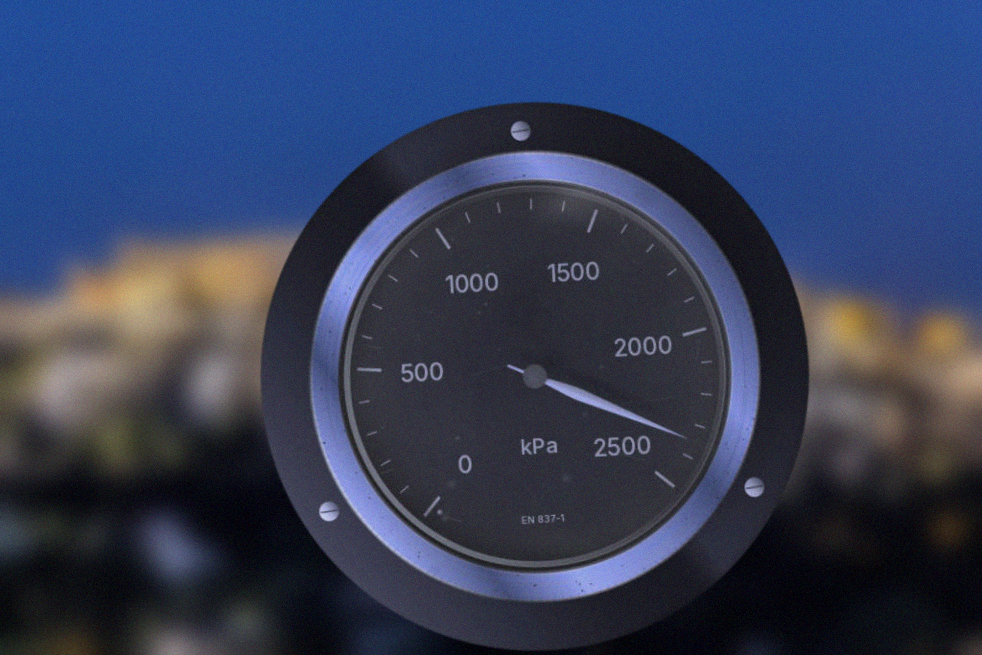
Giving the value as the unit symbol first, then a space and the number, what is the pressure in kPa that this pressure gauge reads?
kPa 2350
